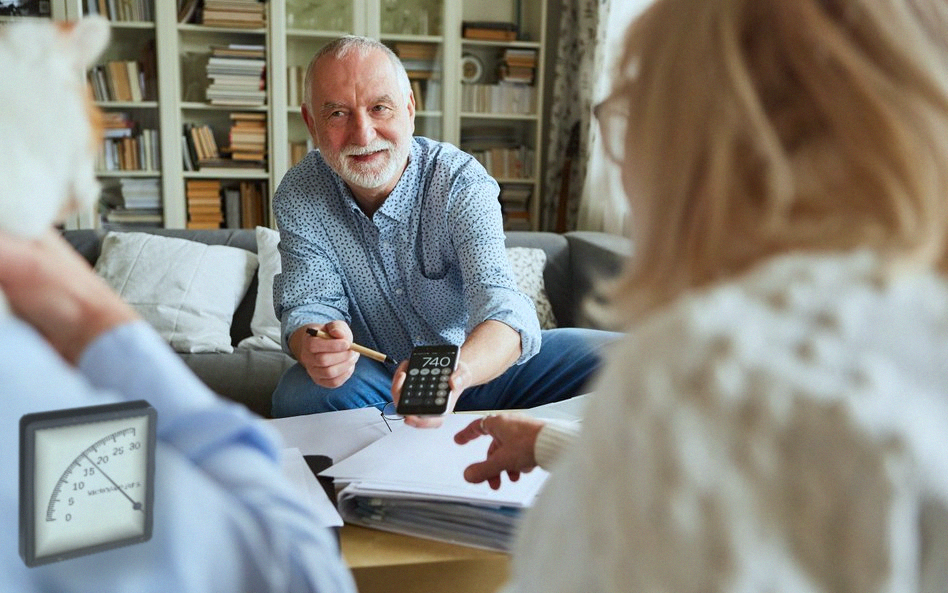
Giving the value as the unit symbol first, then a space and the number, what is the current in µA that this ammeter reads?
µA 17.5
